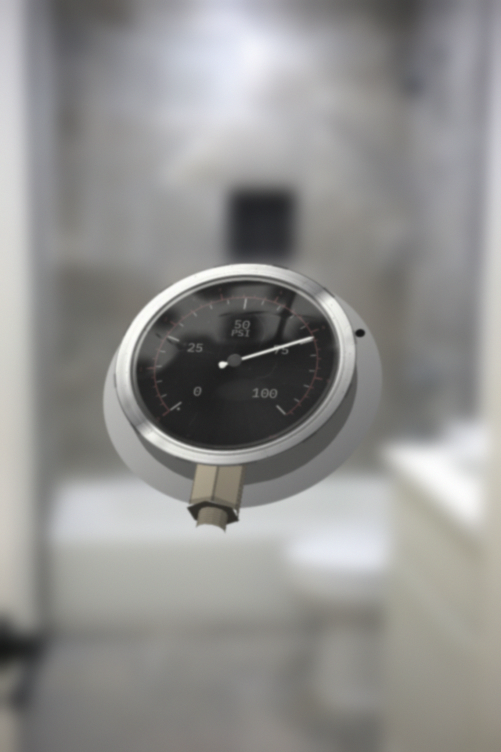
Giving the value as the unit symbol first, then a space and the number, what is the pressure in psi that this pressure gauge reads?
psi 75
